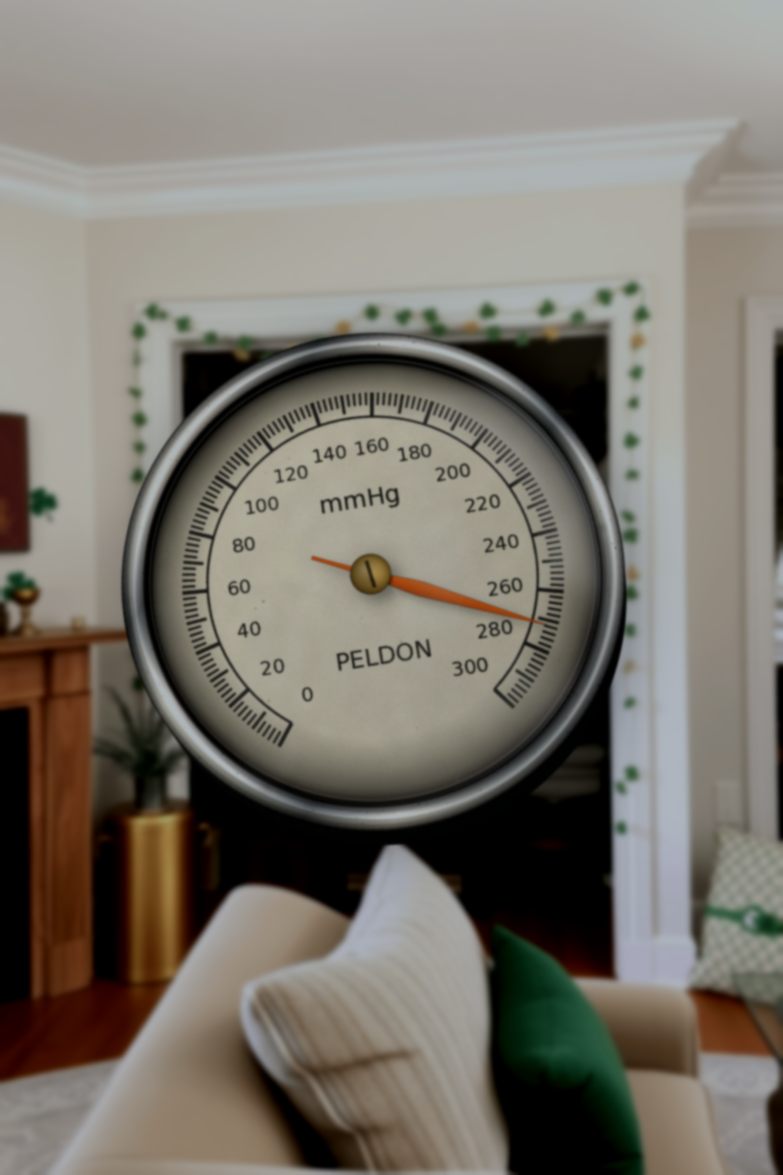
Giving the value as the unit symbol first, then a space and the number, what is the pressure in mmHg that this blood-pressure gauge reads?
mmHg 272
